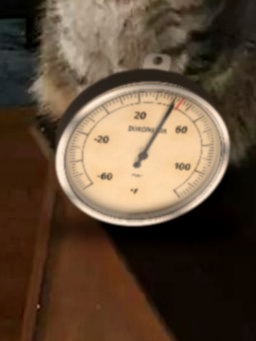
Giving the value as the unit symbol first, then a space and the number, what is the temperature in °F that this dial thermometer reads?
°F 40
